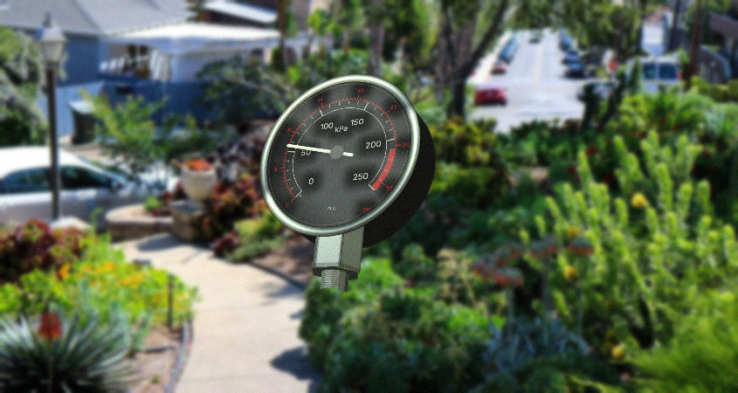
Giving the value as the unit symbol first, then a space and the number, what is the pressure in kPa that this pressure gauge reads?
kPa 55
